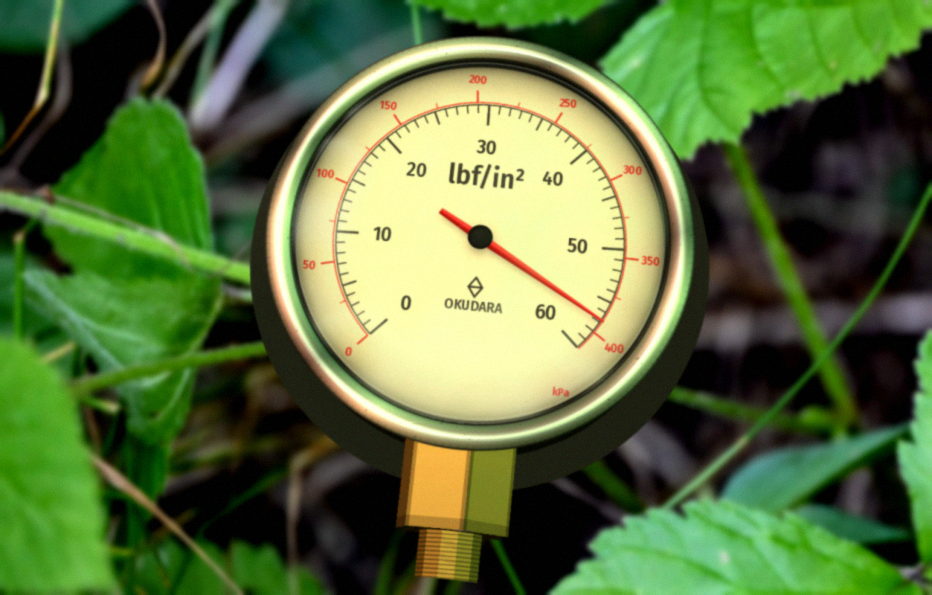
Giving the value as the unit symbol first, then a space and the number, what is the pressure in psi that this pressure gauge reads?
psi 57
